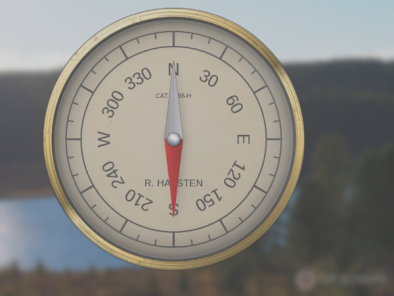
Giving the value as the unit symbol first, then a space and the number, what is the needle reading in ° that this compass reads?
° 180
